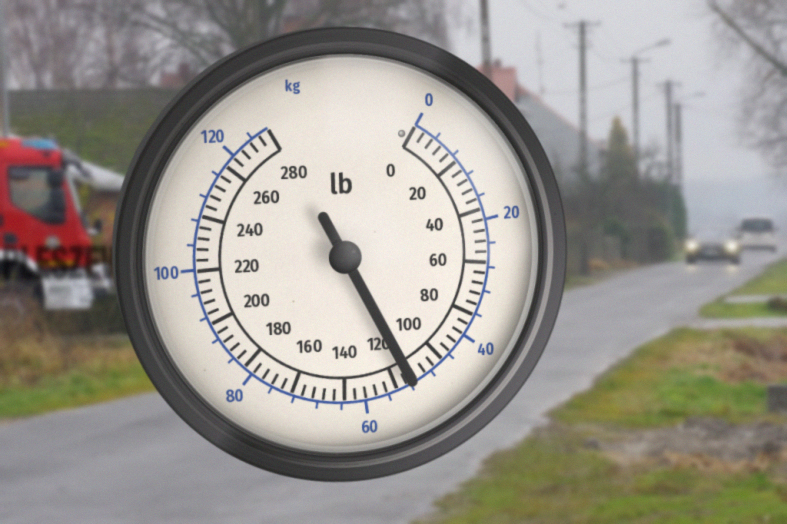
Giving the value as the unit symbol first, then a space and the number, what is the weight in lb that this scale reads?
lb 114
